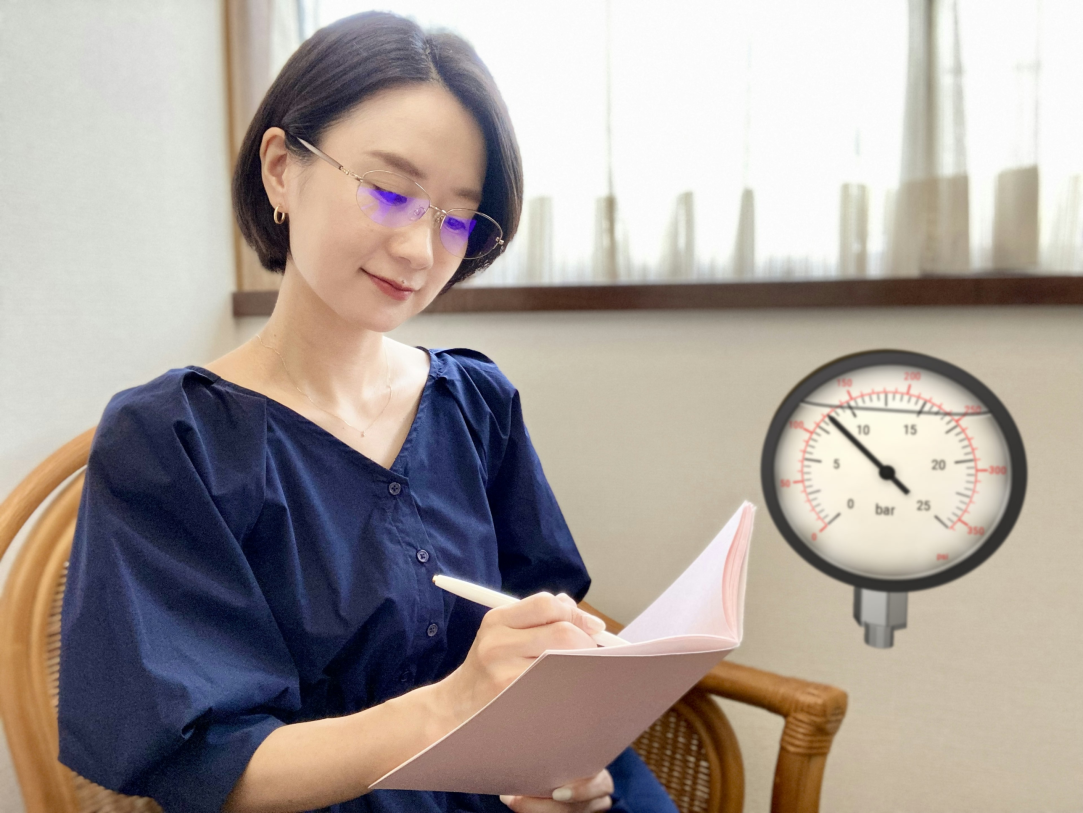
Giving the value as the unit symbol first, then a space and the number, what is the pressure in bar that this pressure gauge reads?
bar 8.5
